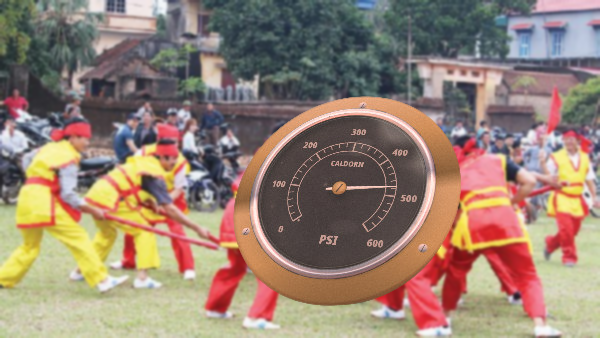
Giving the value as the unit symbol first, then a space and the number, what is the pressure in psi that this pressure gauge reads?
psi 480
